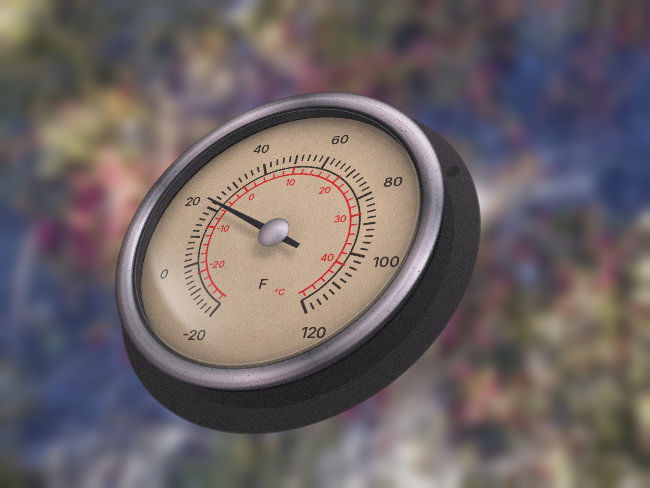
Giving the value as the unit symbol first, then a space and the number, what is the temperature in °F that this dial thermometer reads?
°F 22
